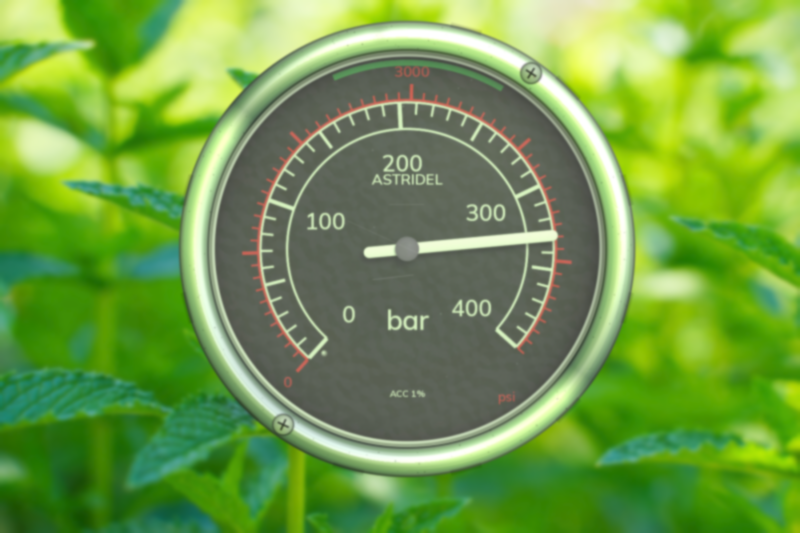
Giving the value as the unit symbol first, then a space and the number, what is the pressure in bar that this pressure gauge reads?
bar 330
